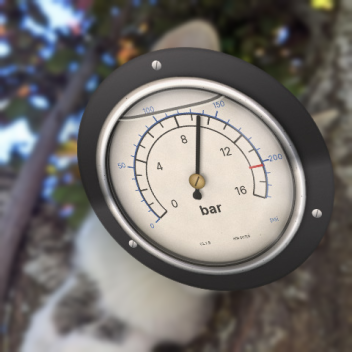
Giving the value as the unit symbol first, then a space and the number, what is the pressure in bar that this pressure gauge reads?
bar 9.5
